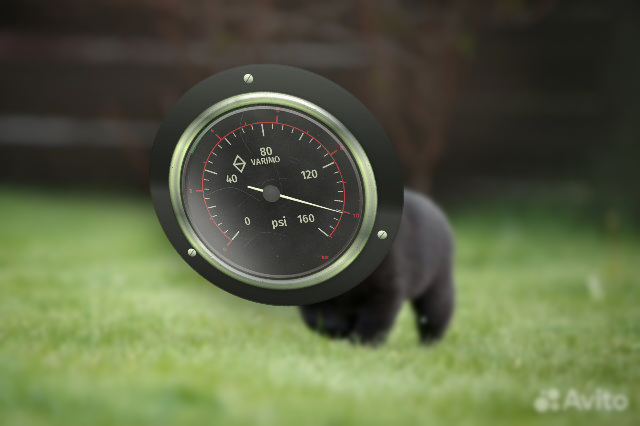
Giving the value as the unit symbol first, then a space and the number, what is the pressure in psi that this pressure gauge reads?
psi 145
